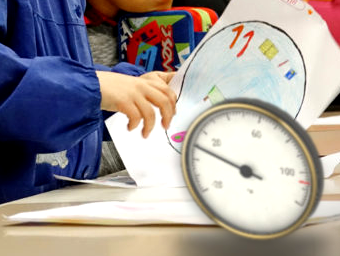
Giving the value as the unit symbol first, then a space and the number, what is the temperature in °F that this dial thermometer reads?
°F 10
